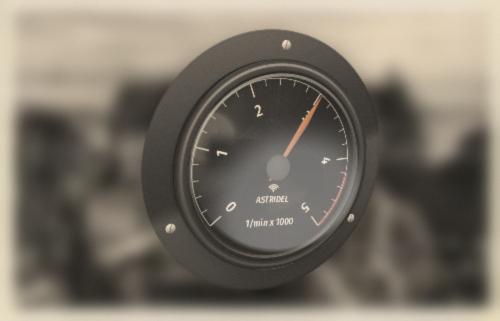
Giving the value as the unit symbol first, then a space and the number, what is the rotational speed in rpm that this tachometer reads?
rpm 3000
